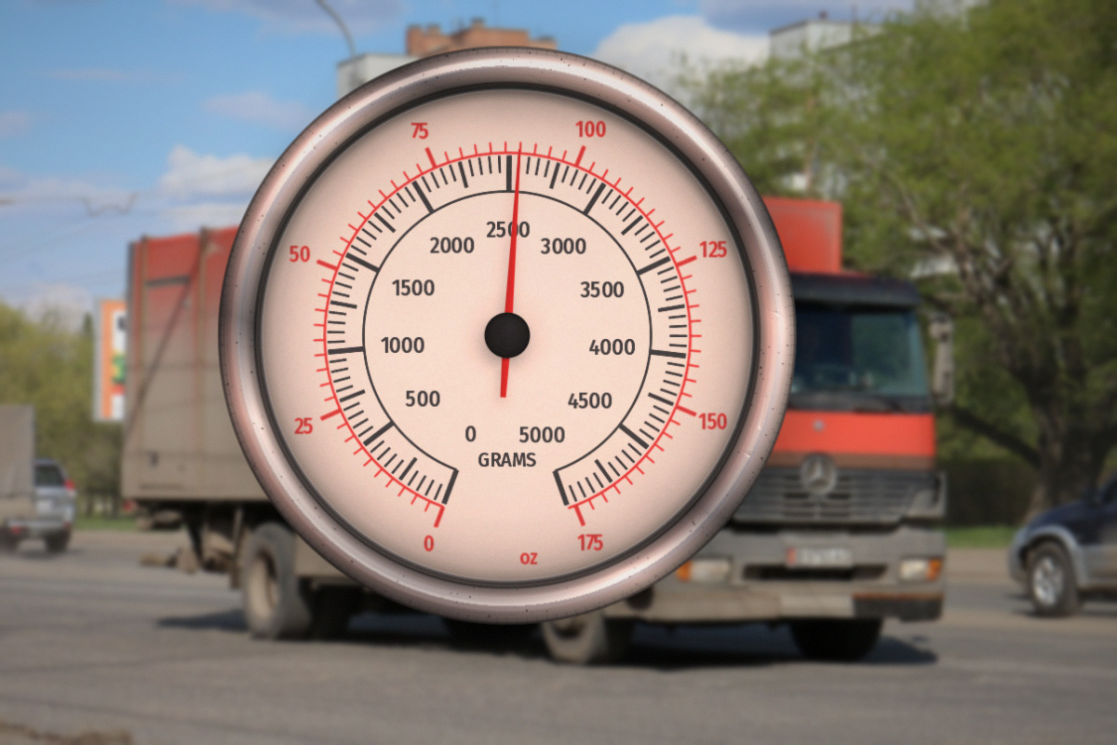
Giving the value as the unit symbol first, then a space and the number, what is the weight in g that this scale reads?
g 2550
